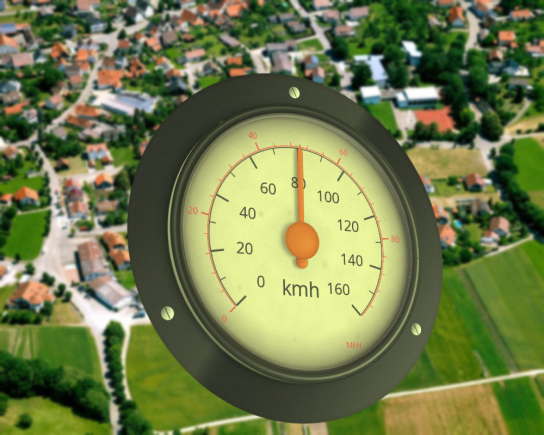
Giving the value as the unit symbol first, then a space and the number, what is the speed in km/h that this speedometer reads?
km/h 80
